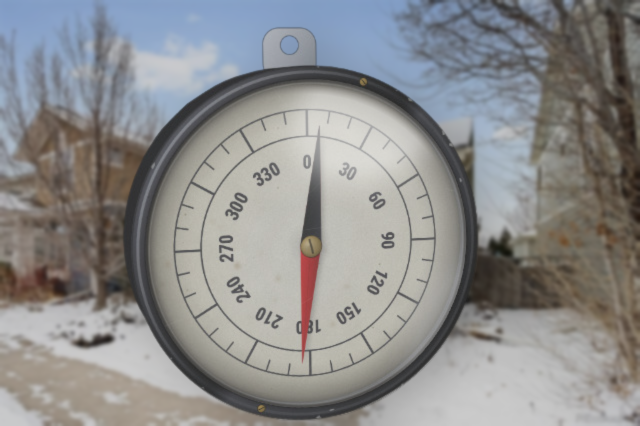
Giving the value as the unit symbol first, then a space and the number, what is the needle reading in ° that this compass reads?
° 185
